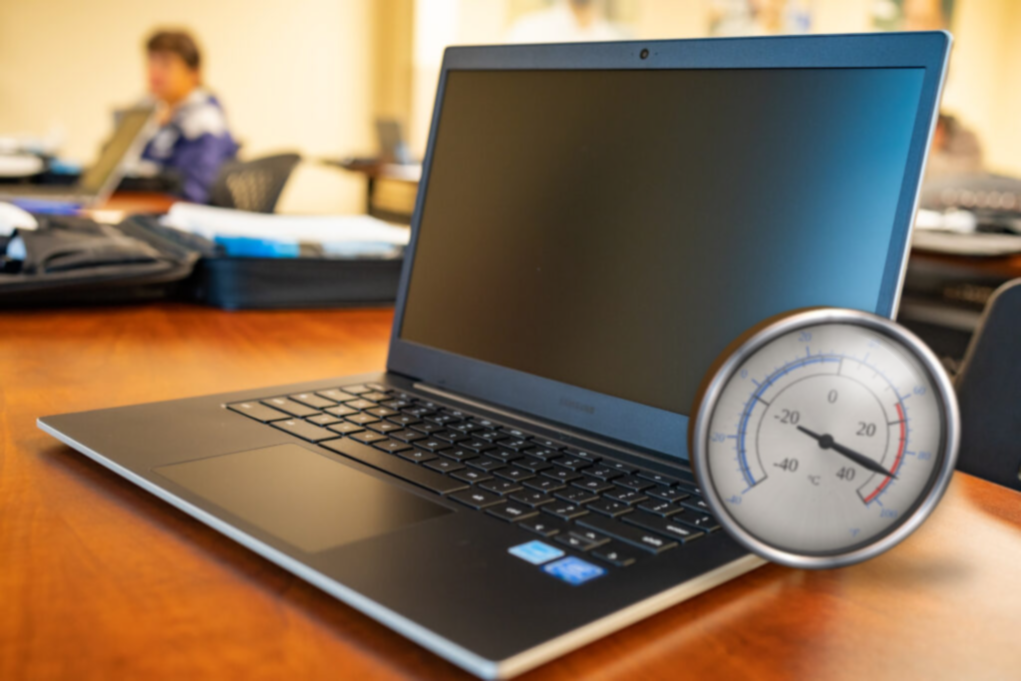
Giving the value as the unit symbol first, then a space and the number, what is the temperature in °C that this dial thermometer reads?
°C 32
